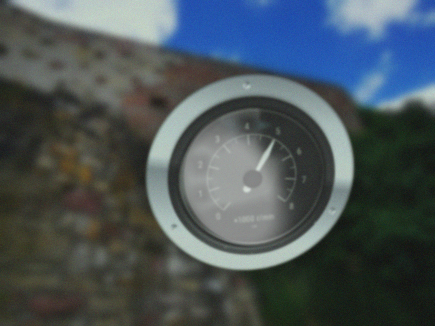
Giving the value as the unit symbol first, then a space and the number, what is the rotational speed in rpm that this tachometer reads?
rpm 5000
